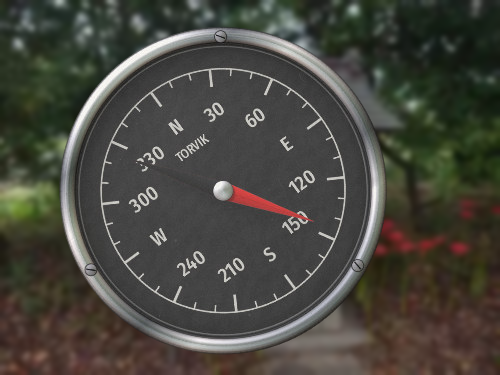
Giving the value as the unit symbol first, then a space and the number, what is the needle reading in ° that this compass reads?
° 145
